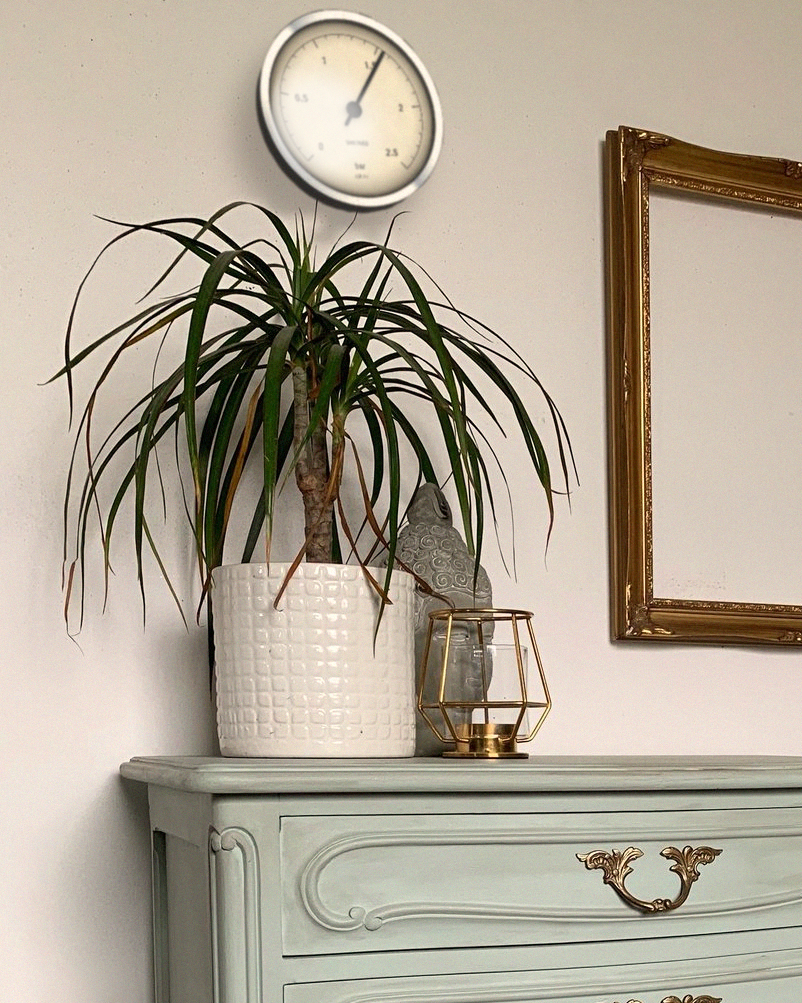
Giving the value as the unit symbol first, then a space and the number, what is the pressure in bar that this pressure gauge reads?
bar 1.55
